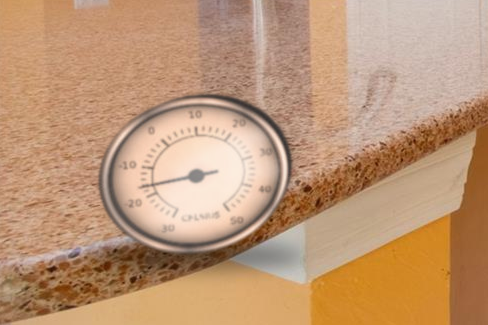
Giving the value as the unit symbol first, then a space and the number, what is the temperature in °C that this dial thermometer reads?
°C -16
